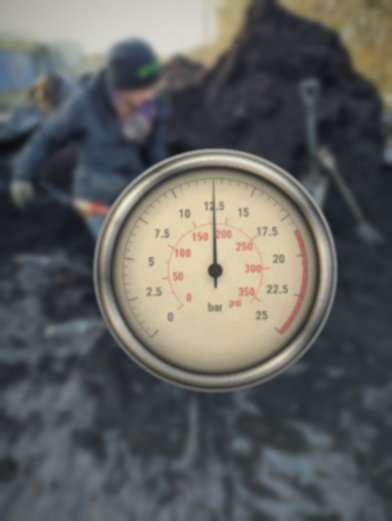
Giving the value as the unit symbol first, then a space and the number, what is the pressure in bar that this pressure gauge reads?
bar 12.5
